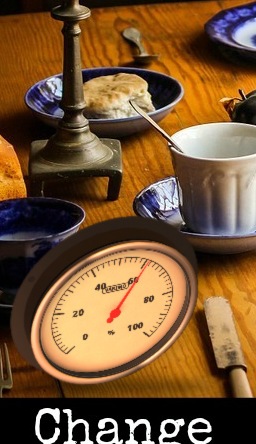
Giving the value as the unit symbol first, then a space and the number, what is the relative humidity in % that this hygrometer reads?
% 60
